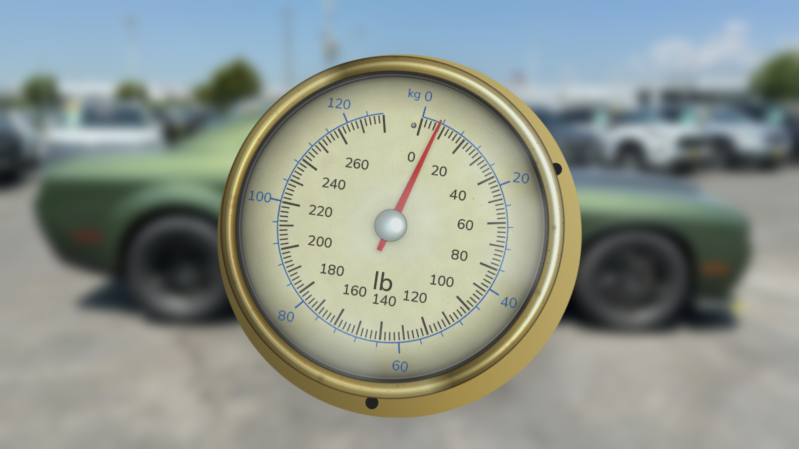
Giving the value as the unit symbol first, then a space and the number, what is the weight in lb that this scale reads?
lb 8
